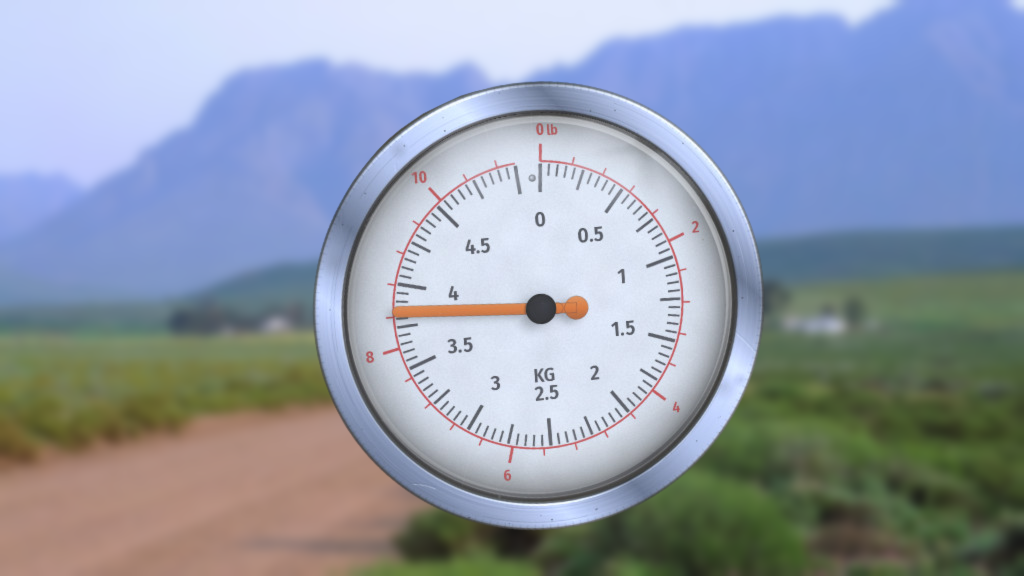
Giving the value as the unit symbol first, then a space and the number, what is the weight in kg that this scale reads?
kg 3.85
